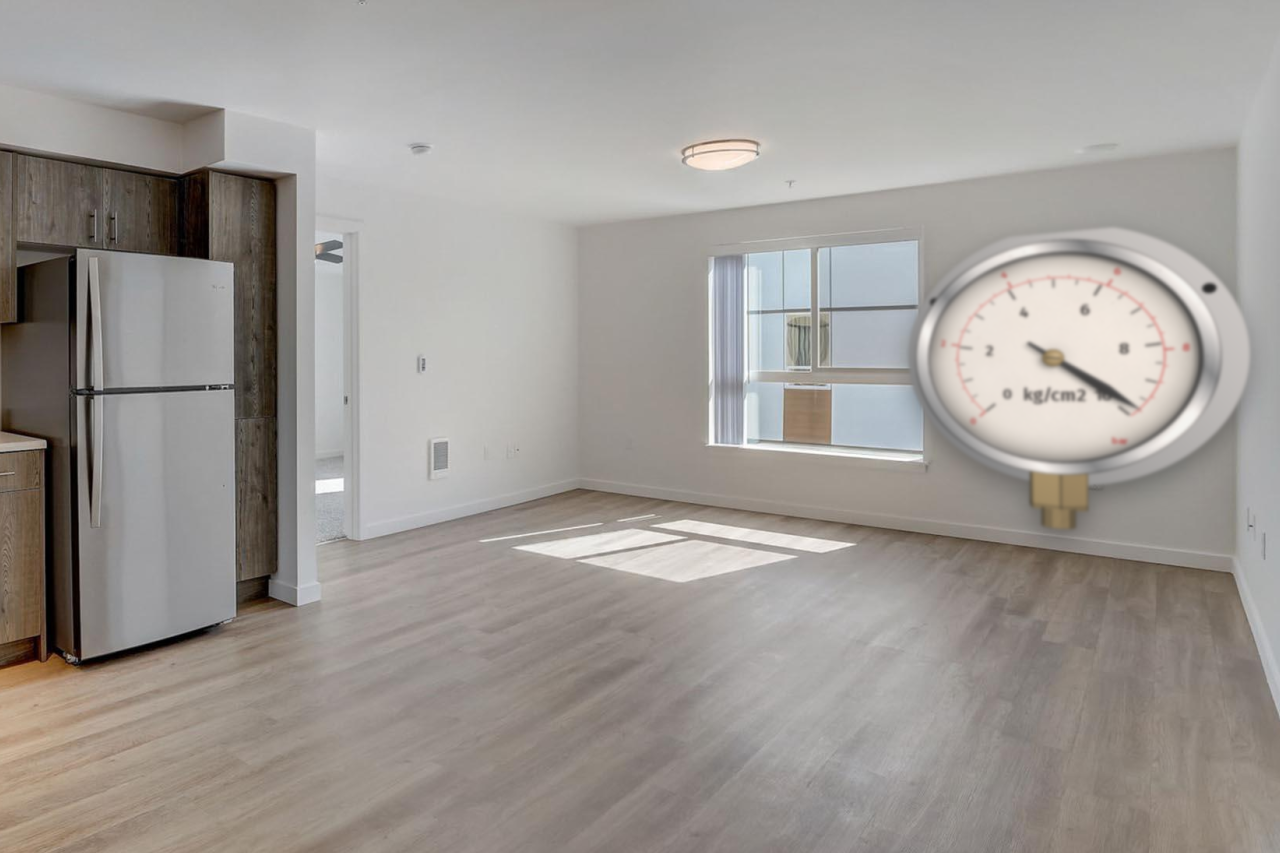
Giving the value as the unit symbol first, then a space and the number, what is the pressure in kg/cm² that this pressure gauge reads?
kg/cm² 9.75
